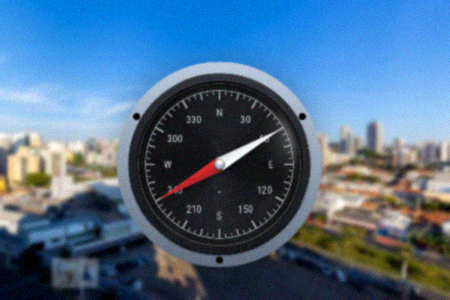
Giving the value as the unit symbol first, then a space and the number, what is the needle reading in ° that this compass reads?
° 240
